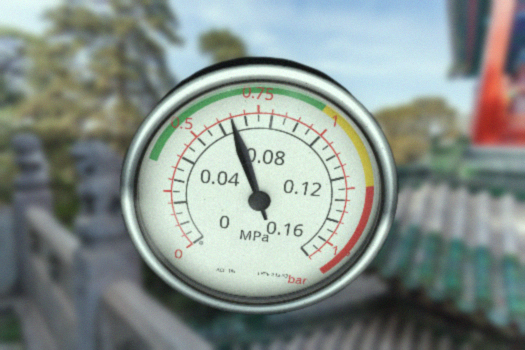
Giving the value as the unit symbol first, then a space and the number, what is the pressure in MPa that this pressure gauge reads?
MPa 0.065
